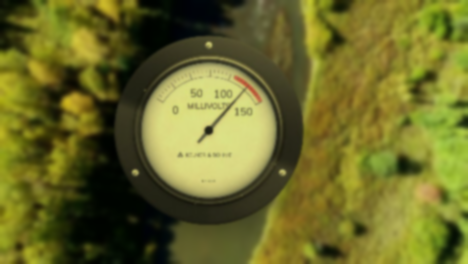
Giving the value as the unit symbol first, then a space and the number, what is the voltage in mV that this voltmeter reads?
mV 125
